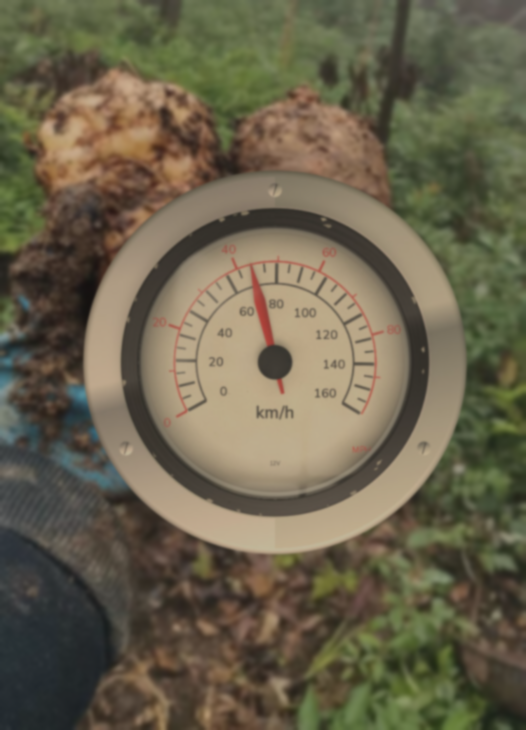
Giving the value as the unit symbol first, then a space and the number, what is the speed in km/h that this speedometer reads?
km/h 70
